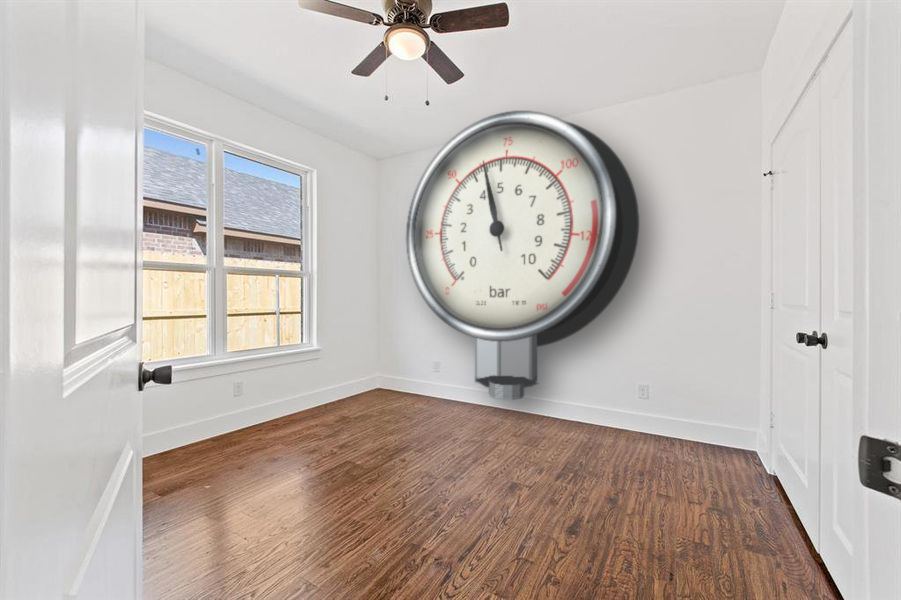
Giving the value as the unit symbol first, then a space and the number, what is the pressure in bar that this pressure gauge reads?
bar 4.5
